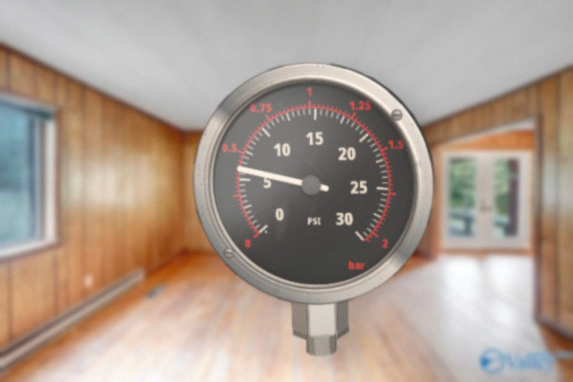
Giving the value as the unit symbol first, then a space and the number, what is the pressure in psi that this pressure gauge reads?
psi 6
